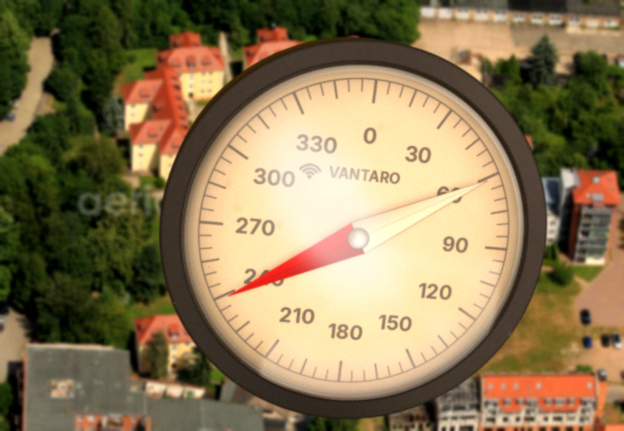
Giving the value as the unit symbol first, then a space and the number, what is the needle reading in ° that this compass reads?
° 240
